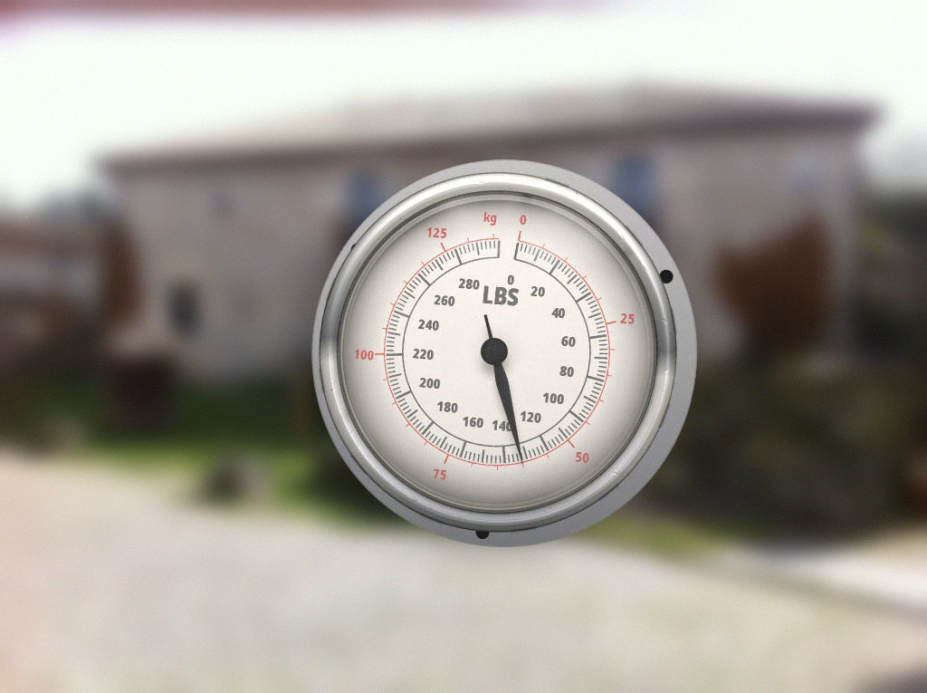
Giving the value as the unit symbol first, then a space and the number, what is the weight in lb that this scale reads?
lb 132
